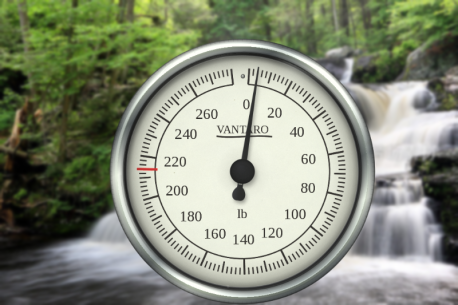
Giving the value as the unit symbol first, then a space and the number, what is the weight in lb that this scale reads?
lb 4
